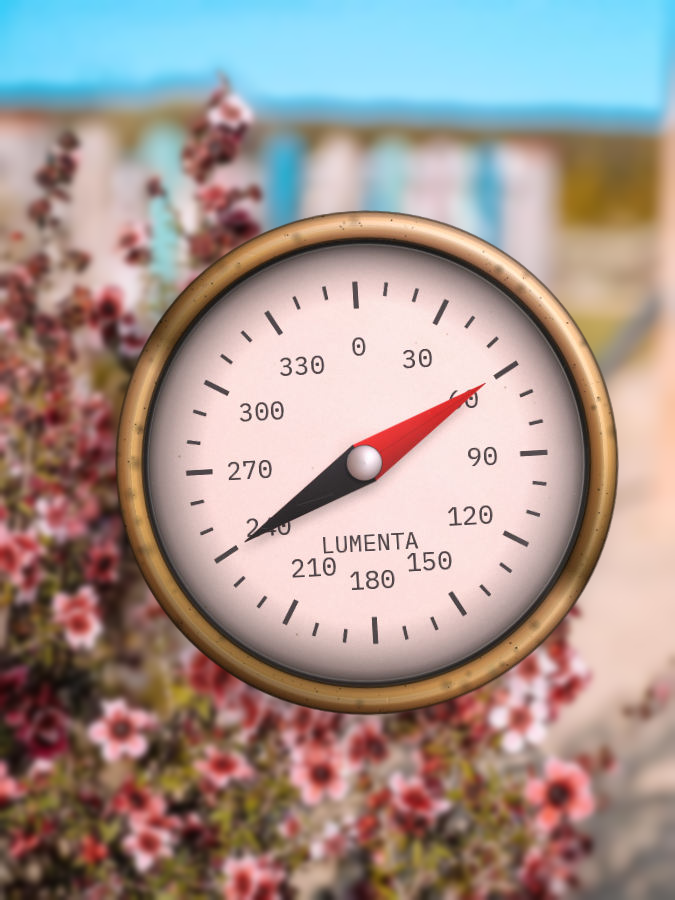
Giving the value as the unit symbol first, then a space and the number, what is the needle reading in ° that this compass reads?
° 60
